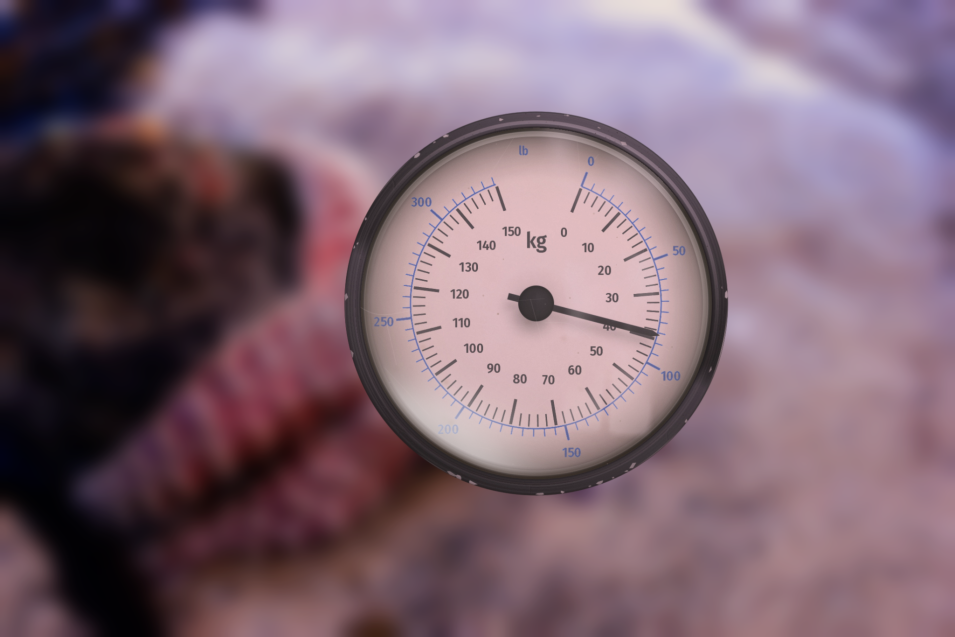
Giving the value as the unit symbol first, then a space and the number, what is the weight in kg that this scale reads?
kg 39
